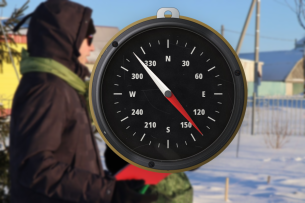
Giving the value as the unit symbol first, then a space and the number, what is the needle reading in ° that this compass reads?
° 140
